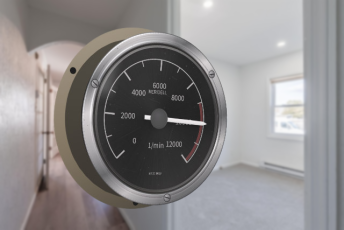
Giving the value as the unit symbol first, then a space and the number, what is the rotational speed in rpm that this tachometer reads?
rpm 10000
